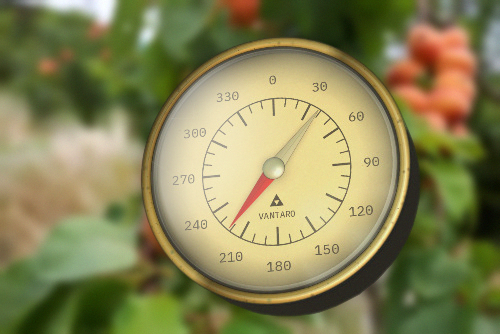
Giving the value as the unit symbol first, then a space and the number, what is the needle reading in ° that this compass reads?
° 220
